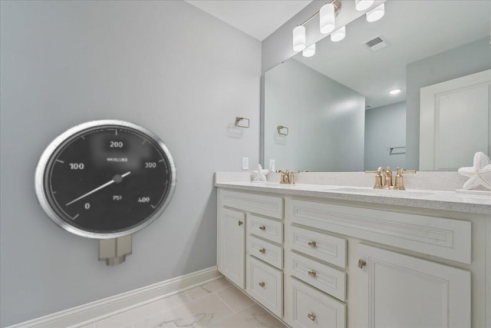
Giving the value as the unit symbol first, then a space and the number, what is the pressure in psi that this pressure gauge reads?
psi 25
